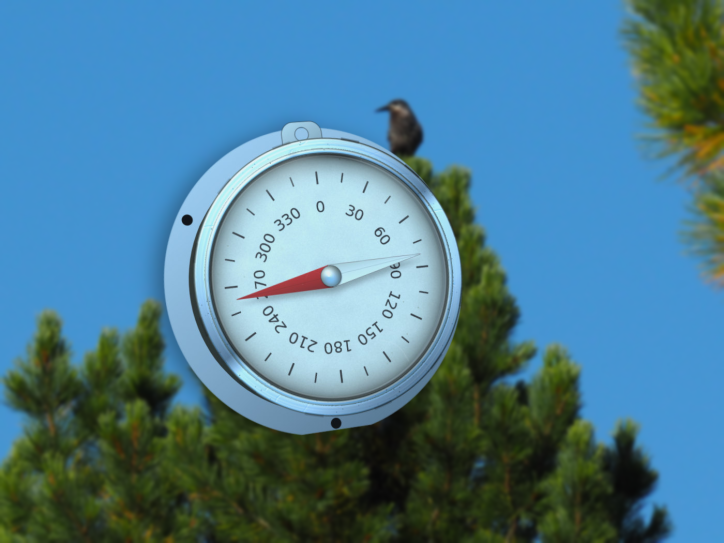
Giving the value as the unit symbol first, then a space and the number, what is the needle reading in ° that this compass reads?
° 262.5
